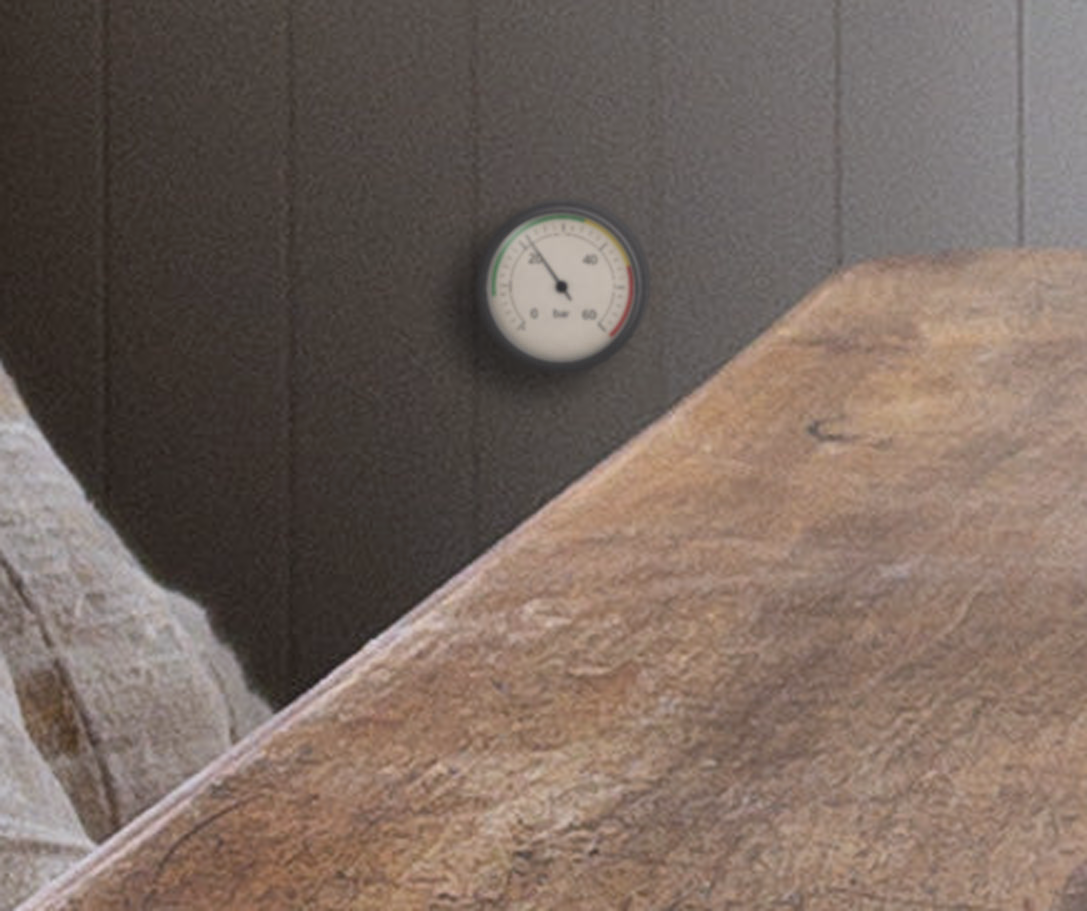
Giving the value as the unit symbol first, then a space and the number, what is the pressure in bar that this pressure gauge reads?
bar 22
